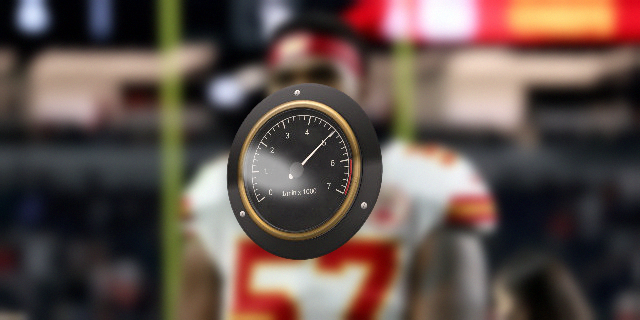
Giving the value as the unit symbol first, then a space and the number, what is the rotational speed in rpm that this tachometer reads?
rpm 5000
